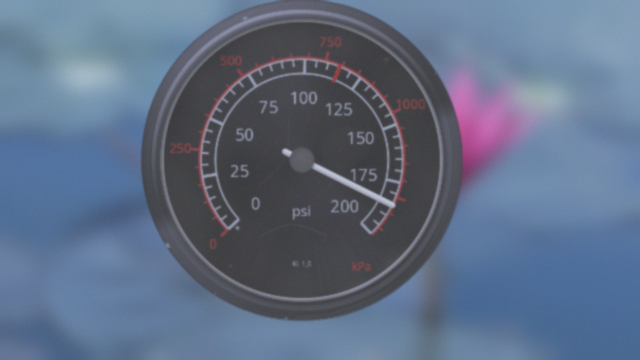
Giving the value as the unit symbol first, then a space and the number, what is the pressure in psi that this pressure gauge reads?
psi 185
